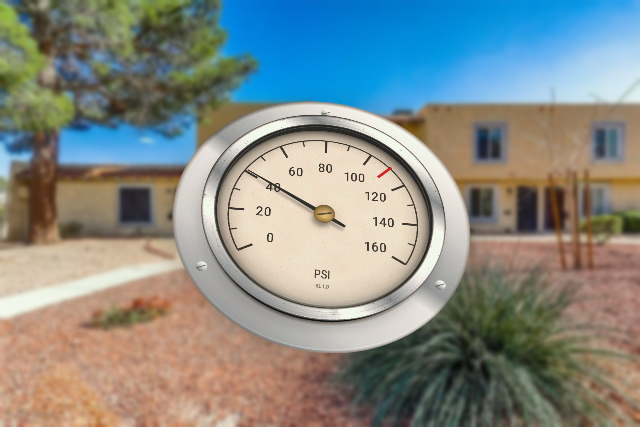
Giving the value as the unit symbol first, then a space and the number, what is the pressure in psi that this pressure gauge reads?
psi 40
